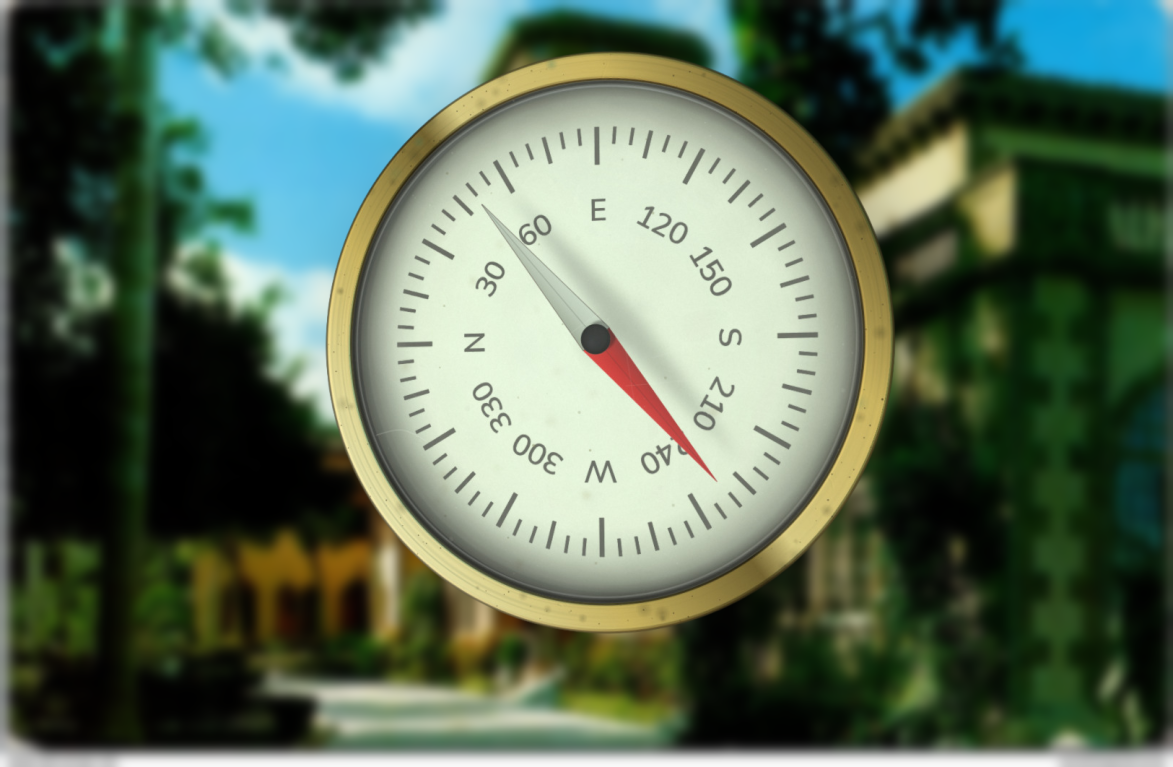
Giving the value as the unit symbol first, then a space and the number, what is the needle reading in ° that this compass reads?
° 230
